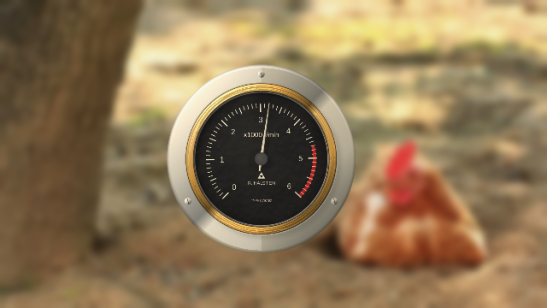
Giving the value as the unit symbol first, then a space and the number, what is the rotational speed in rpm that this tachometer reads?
rpm 3200
